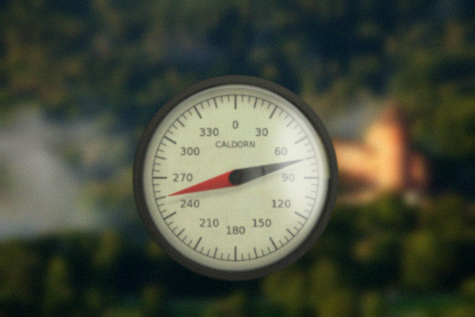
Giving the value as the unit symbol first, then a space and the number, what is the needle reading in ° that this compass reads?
° 255
